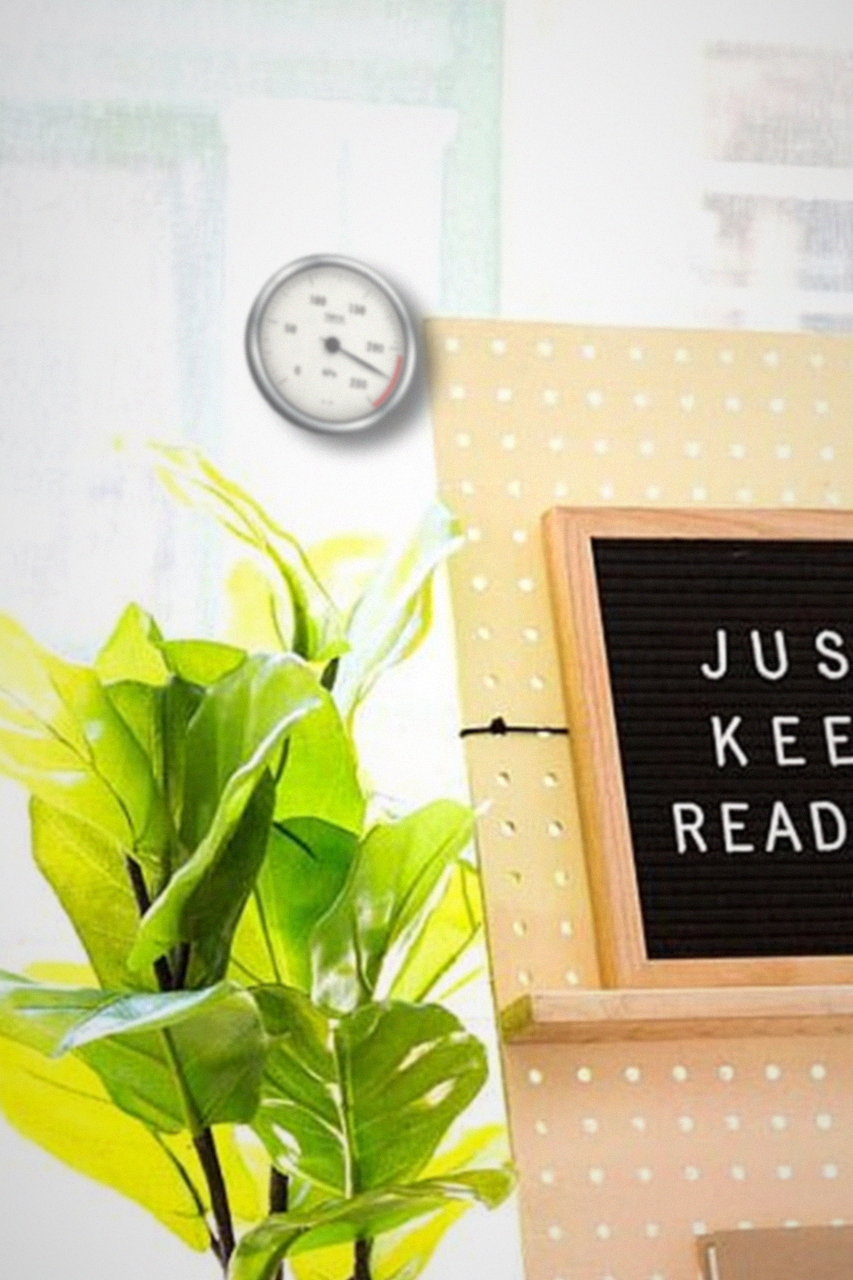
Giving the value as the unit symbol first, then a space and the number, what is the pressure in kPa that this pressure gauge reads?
kPa 225
